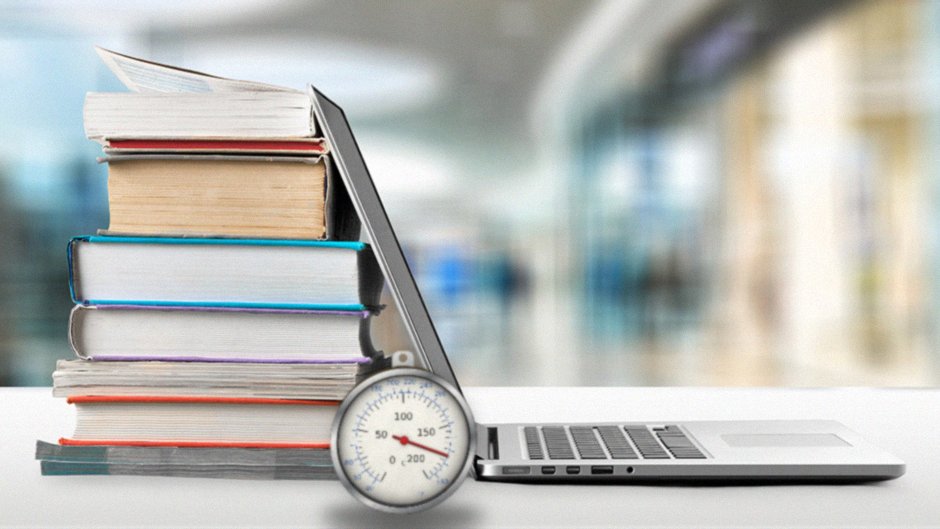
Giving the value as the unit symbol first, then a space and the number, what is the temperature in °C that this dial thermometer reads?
°C 175
